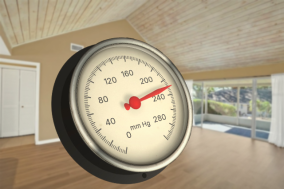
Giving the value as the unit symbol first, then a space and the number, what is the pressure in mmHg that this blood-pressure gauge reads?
mmHg 230
